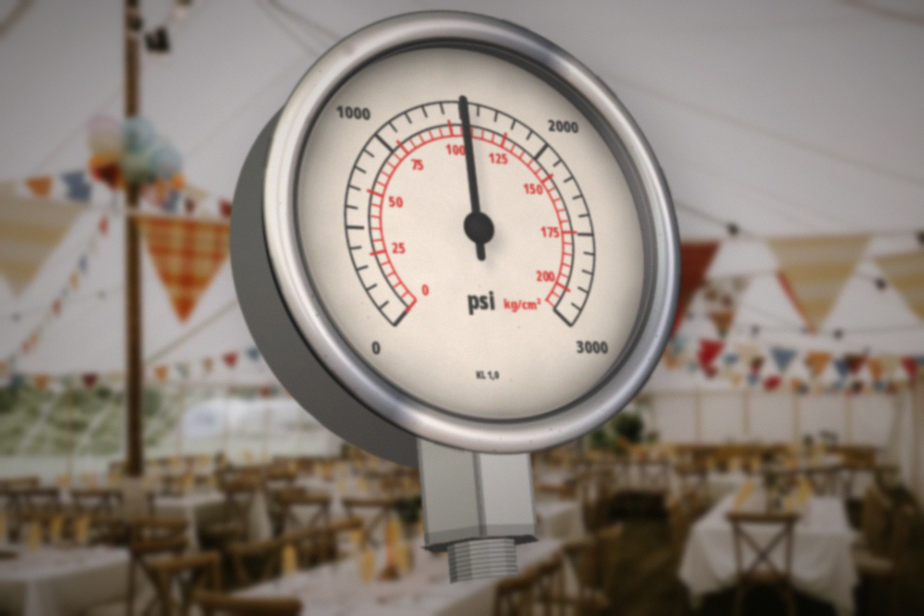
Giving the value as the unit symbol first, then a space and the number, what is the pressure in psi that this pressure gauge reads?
psi 1500
